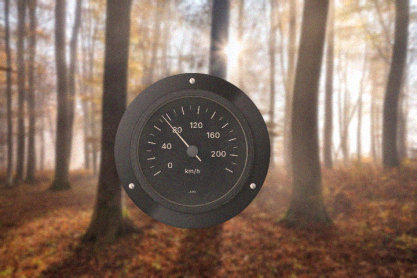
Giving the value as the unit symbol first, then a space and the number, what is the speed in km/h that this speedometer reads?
km/h 75
